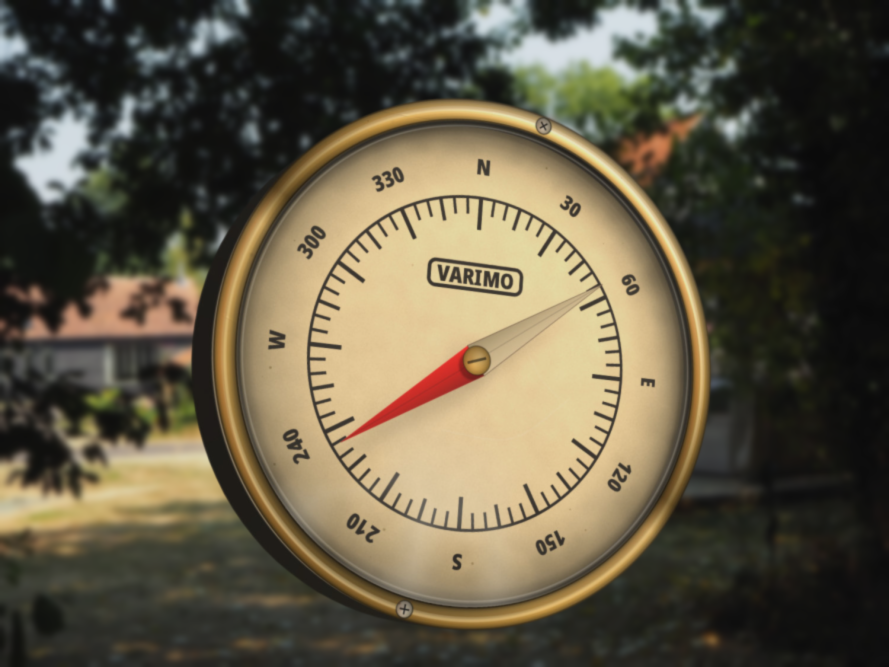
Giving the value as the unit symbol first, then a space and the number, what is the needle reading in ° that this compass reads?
° 235
